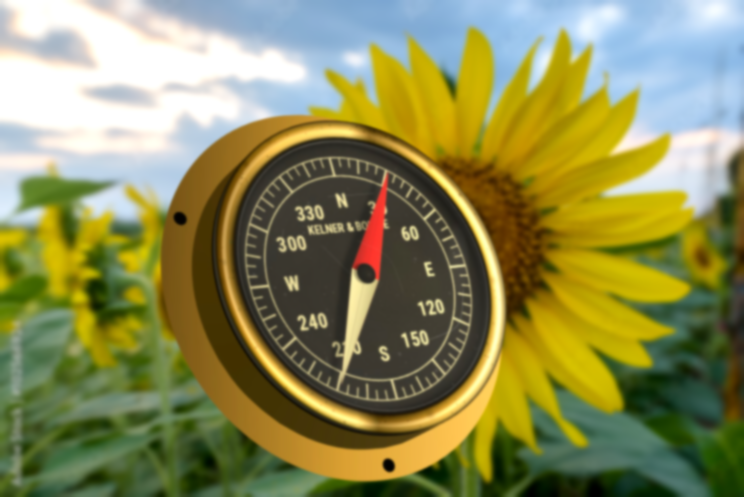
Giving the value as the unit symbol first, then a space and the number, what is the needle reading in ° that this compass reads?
° 30
